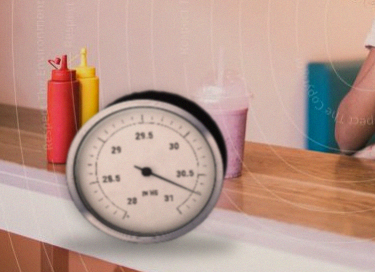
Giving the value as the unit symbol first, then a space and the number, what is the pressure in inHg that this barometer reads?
inHg 30.7
